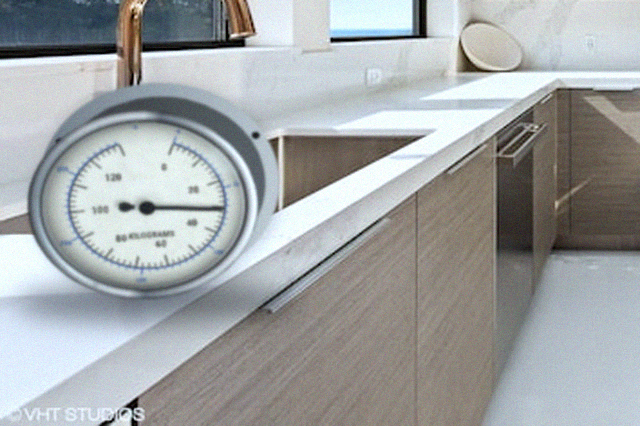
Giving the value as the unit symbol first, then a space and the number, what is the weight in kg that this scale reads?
kg 30
